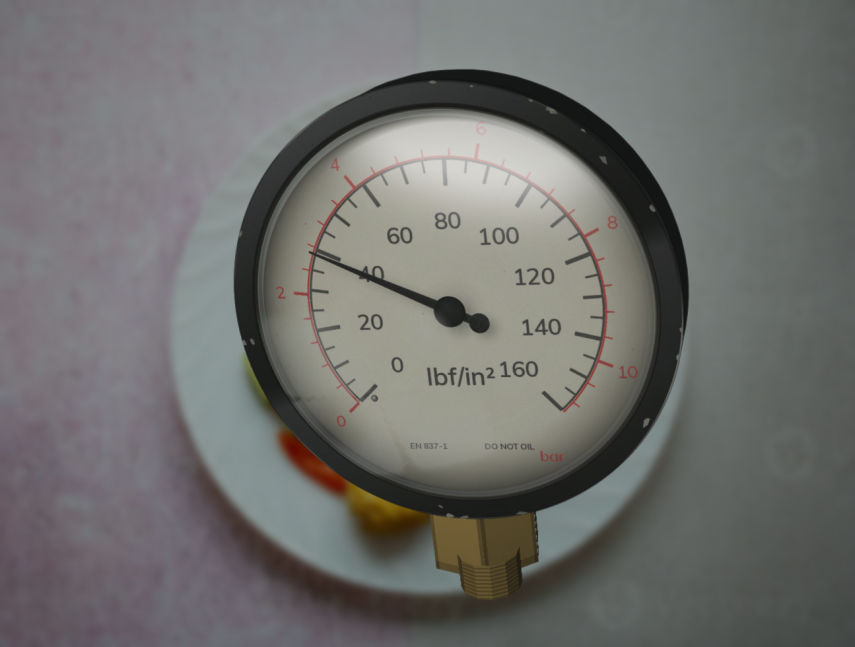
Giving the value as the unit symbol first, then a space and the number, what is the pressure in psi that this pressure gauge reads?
psi 40
